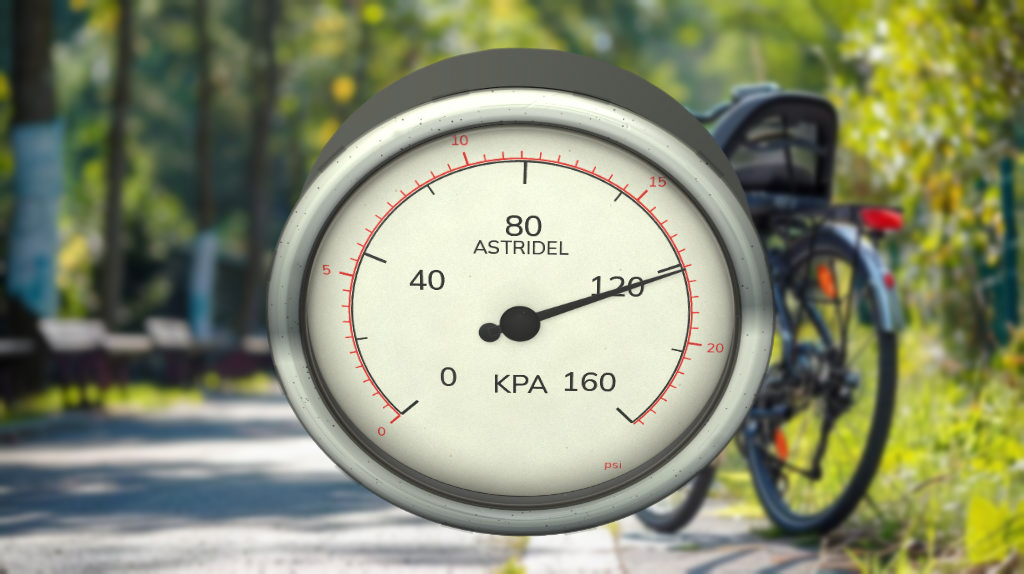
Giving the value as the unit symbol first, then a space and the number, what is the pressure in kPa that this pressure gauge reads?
kPa 120
